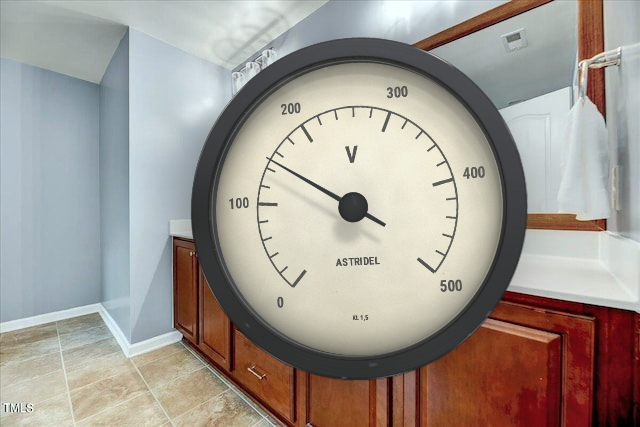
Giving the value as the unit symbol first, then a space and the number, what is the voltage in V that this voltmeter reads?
V 150
